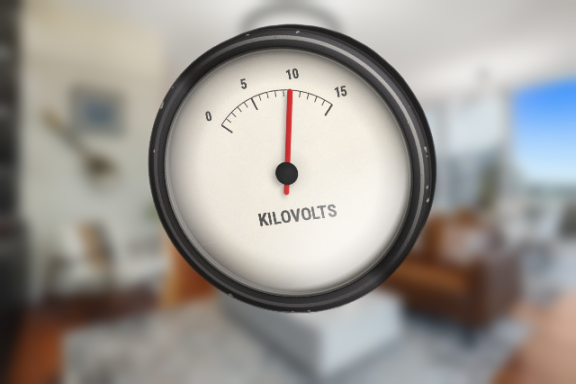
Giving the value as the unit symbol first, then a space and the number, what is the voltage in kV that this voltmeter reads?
kV 10
